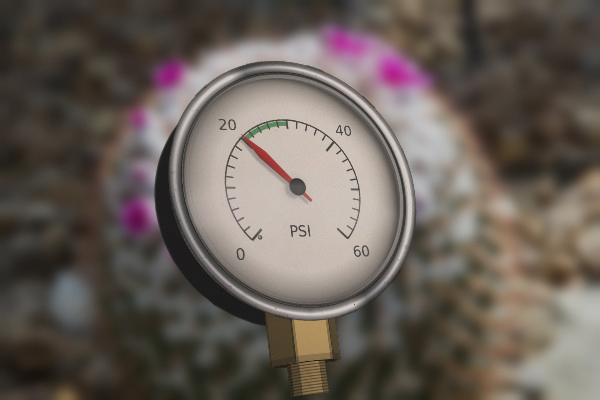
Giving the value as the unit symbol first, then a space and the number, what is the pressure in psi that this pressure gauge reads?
psi 20
